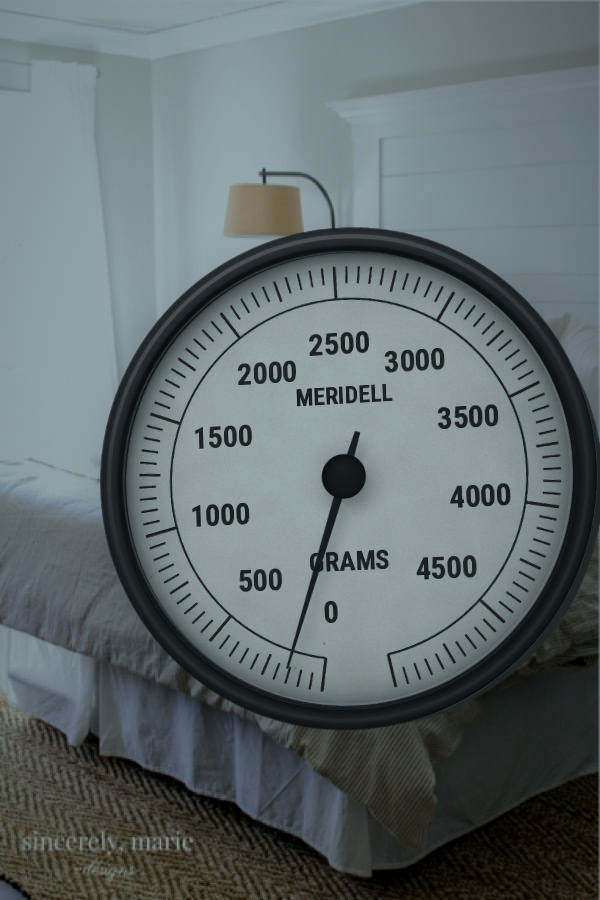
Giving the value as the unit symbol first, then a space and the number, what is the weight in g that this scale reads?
g 150
